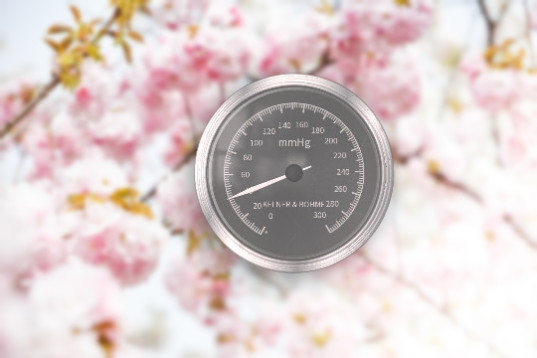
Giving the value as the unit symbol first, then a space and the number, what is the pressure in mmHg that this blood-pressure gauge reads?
mmHg 40
